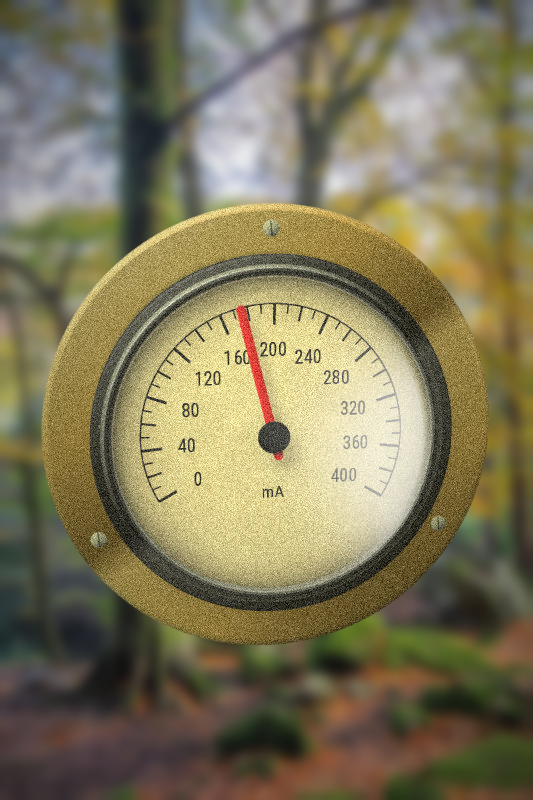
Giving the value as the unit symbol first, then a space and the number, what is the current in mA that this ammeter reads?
mA 175
